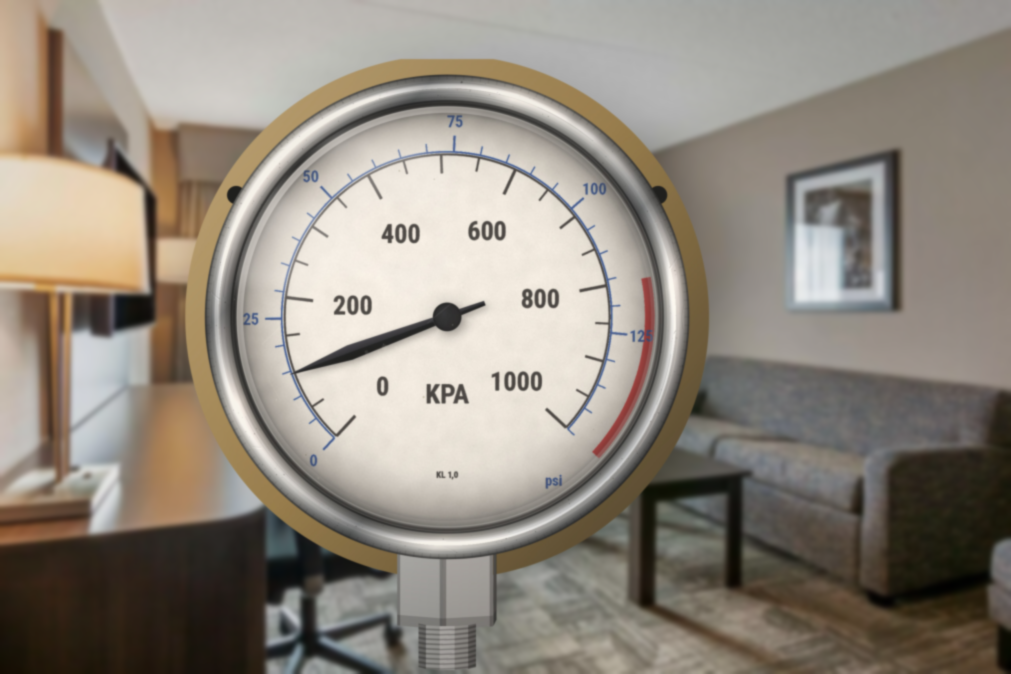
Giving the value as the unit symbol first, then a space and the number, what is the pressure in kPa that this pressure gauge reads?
kPa 100
